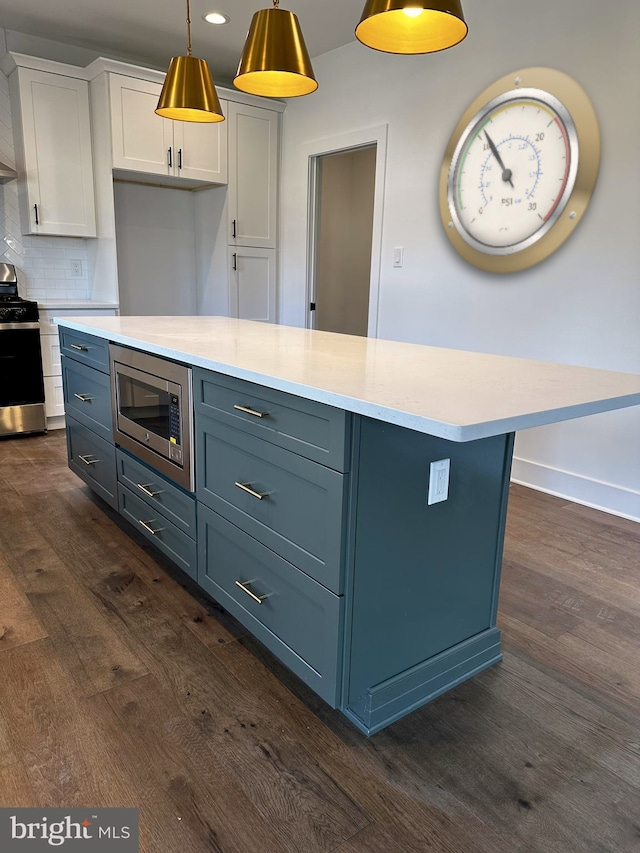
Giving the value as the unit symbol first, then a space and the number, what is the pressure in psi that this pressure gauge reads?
psi 11
